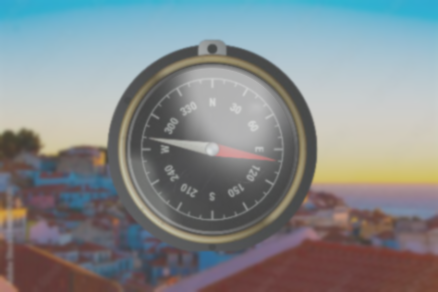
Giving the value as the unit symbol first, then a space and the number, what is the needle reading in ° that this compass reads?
° 100
